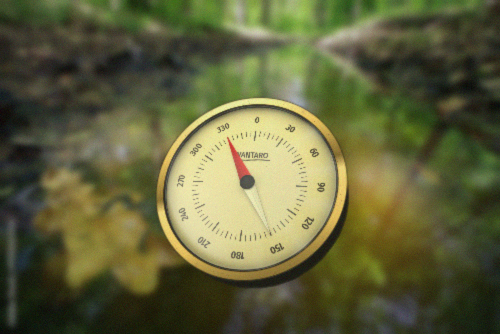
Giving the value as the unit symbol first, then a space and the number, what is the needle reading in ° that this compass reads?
° 330
